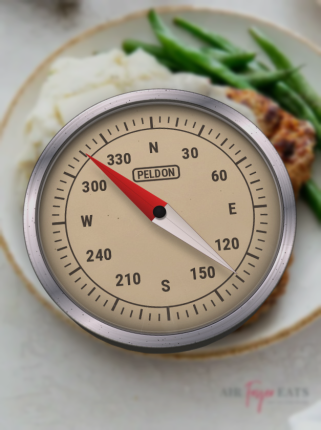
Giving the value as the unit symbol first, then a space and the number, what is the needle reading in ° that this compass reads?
° 315
